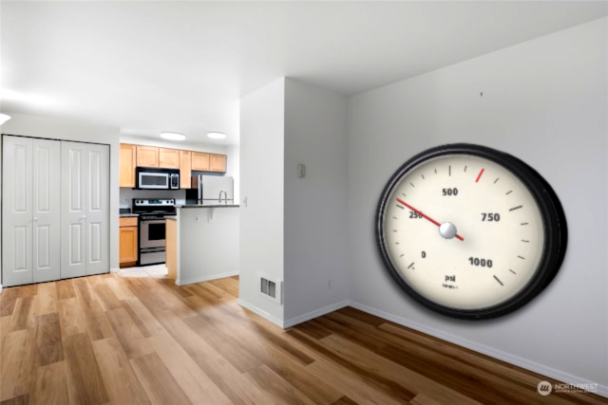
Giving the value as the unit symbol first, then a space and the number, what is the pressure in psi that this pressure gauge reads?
psi 275
